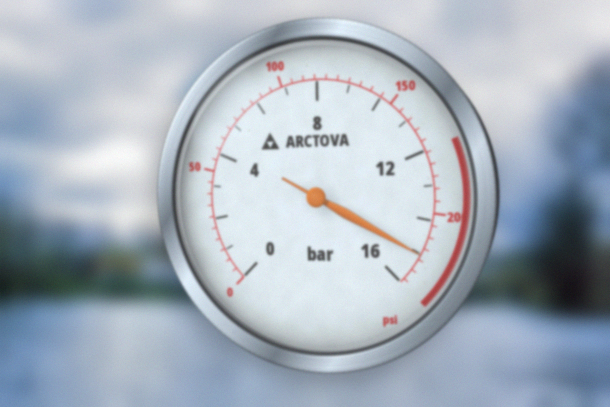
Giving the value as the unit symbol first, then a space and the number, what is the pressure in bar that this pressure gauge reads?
bar 15
